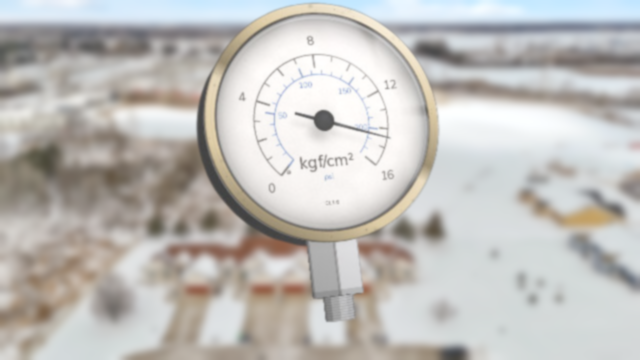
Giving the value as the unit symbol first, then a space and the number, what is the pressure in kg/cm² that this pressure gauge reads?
kg/cm² 14.5
